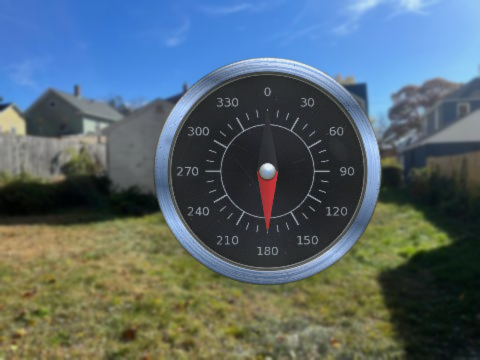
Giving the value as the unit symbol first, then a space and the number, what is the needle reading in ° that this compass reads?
° 180
